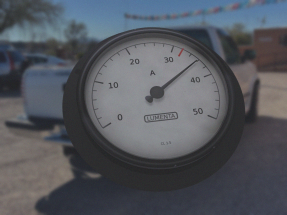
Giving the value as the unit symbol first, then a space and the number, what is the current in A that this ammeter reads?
A 36
